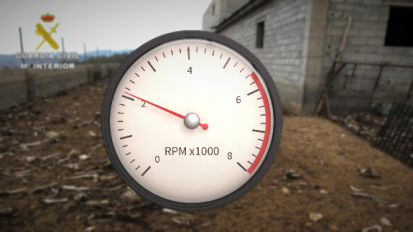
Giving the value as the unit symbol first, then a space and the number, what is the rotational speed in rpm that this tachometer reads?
rpm 2100
